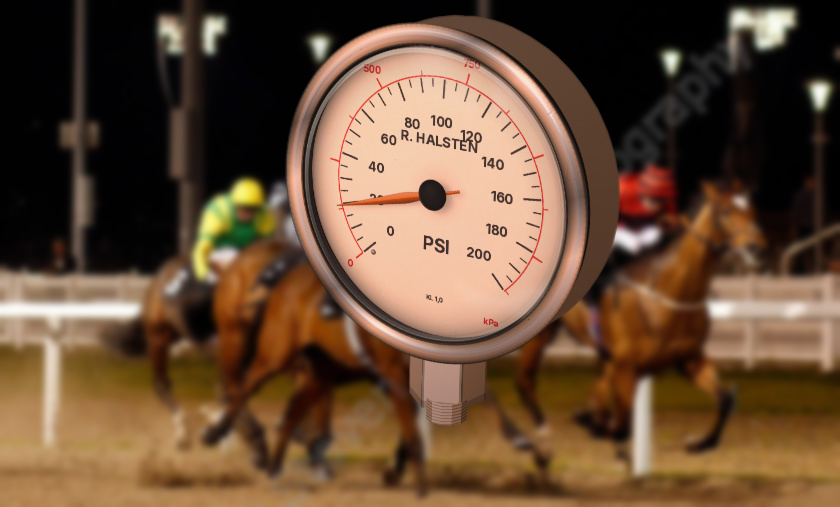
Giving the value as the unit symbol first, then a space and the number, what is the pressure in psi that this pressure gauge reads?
psi 20
